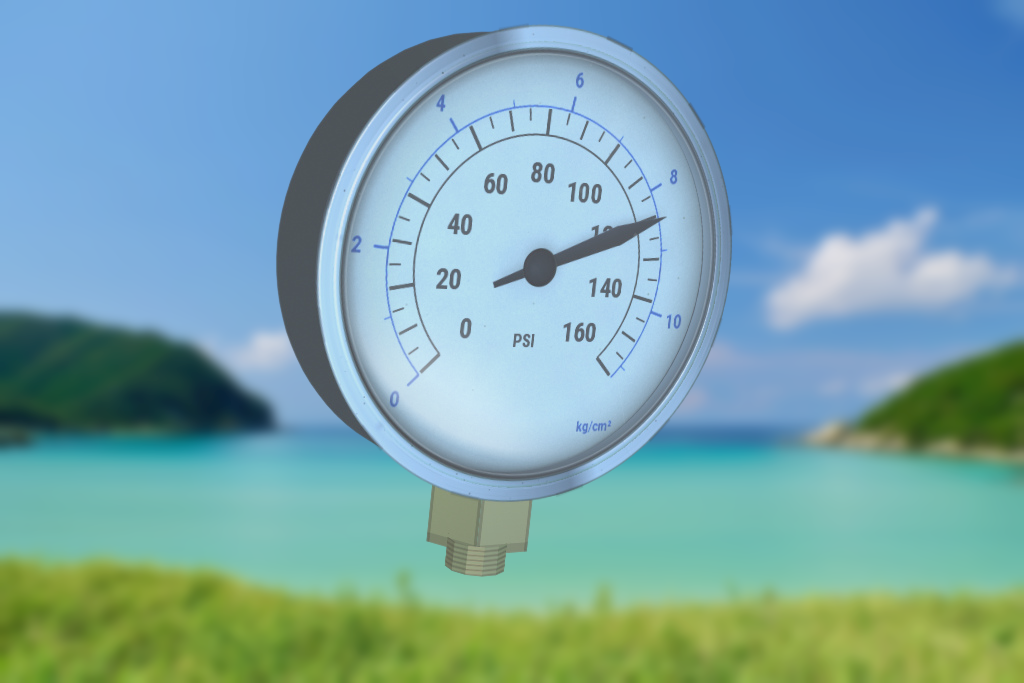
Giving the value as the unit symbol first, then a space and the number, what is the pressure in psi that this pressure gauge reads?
psi 120
